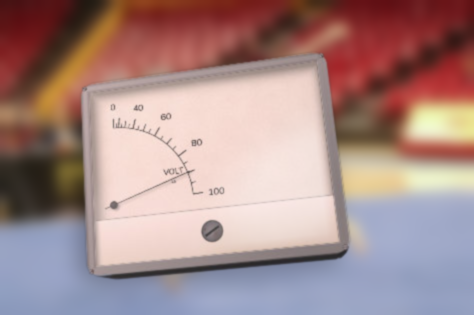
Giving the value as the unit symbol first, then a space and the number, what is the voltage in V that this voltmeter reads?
V 90
